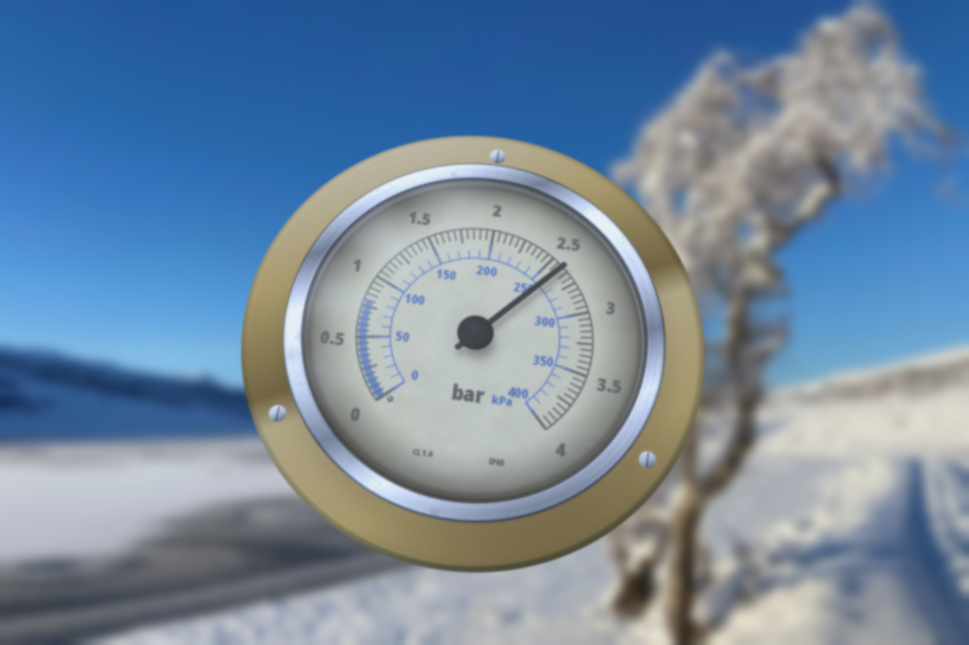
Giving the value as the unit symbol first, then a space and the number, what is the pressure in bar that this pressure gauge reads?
bar 2.6
